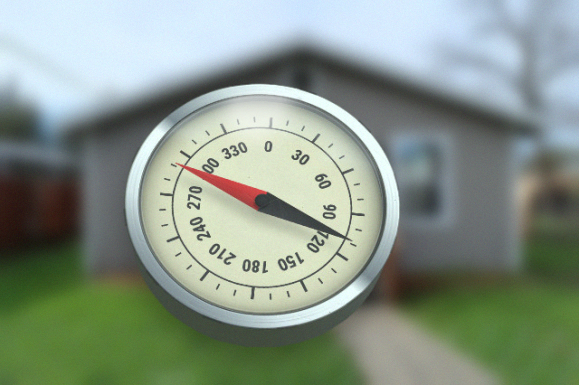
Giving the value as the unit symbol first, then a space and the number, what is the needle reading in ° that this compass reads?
° 290
